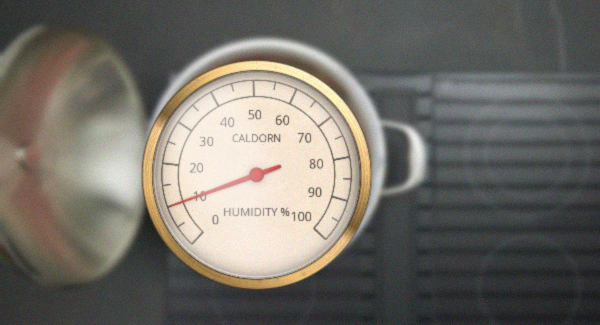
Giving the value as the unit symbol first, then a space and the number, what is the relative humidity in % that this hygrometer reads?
% 10
